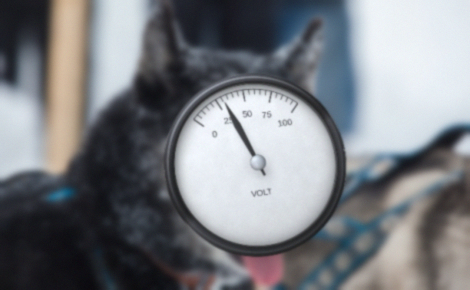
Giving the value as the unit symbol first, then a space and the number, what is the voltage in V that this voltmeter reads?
V 30
